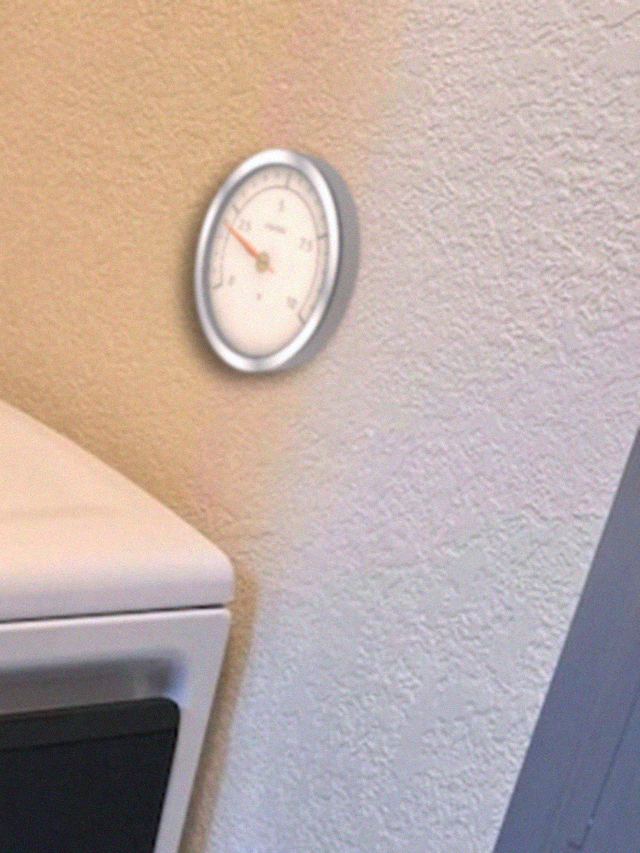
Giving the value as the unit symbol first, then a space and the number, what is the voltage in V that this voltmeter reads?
V 2
